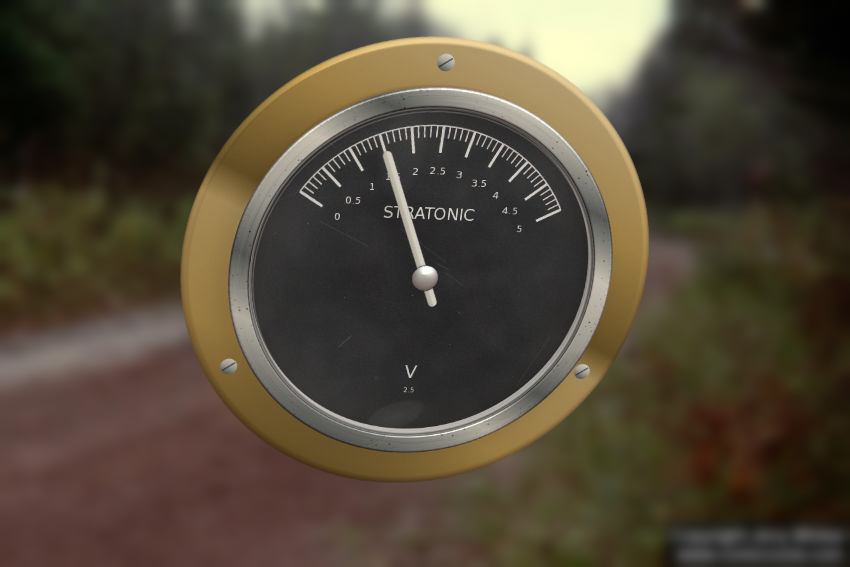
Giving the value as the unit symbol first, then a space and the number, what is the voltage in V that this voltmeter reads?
V 1.5
